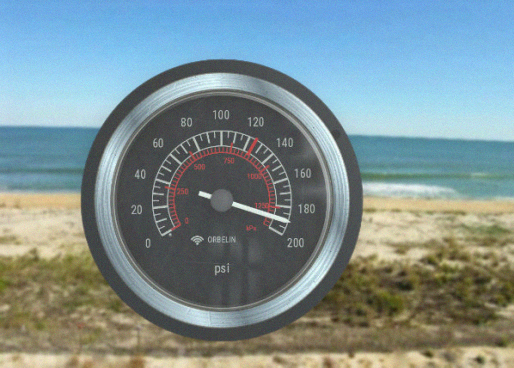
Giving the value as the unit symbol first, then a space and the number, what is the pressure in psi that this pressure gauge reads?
psi 190
